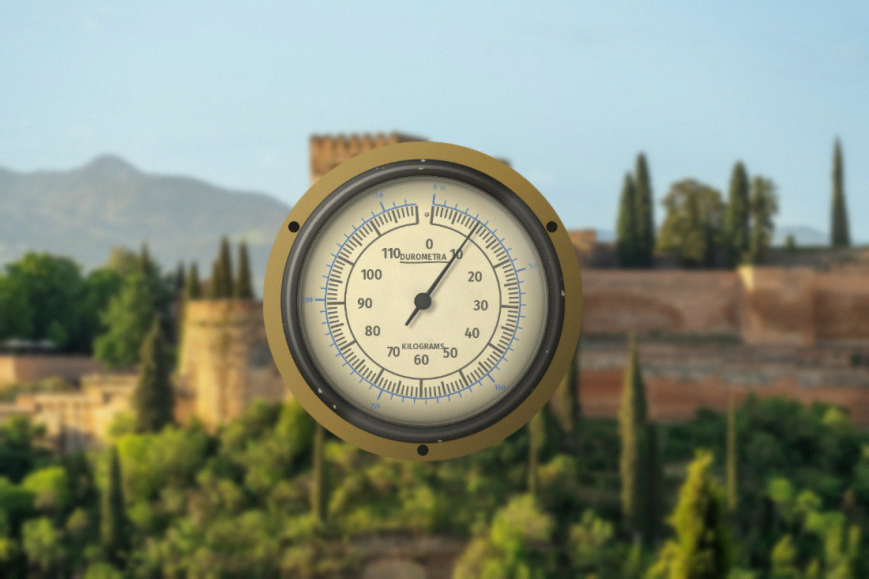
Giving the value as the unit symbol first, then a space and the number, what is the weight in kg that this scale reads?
kg 10
